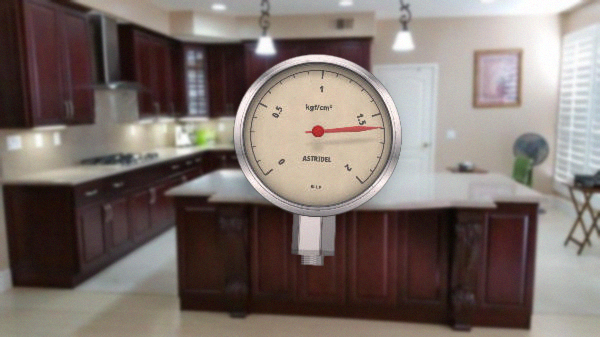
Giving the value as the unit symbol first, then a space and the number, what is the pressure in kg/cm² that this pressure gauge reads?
kg/cm² 1.6
